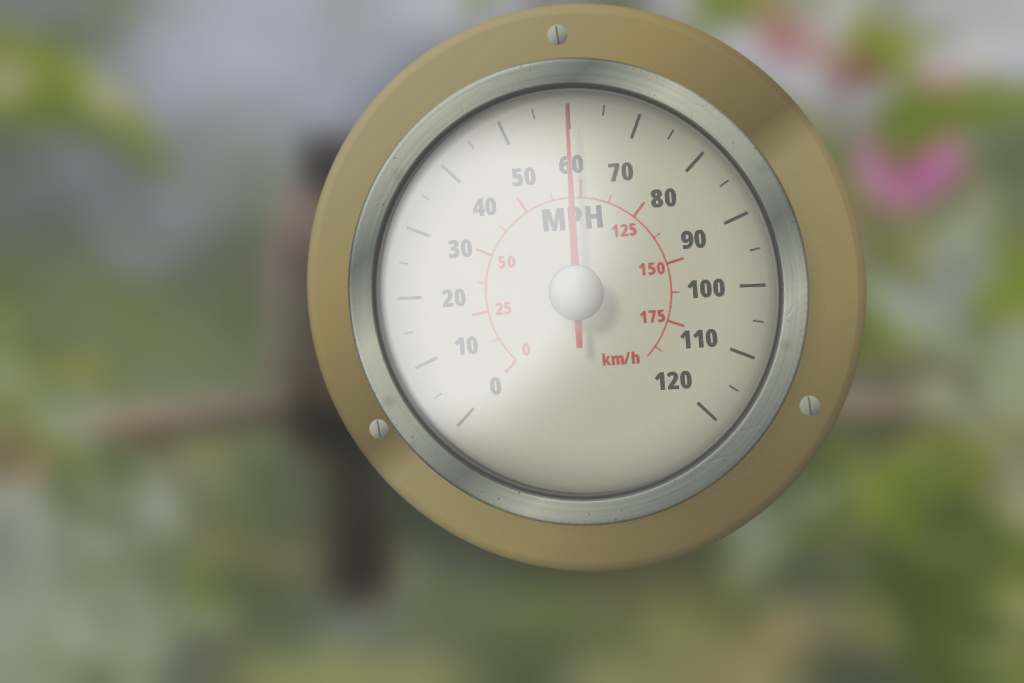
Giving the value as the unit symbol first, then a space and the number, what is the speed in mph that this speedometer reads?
mph 60
